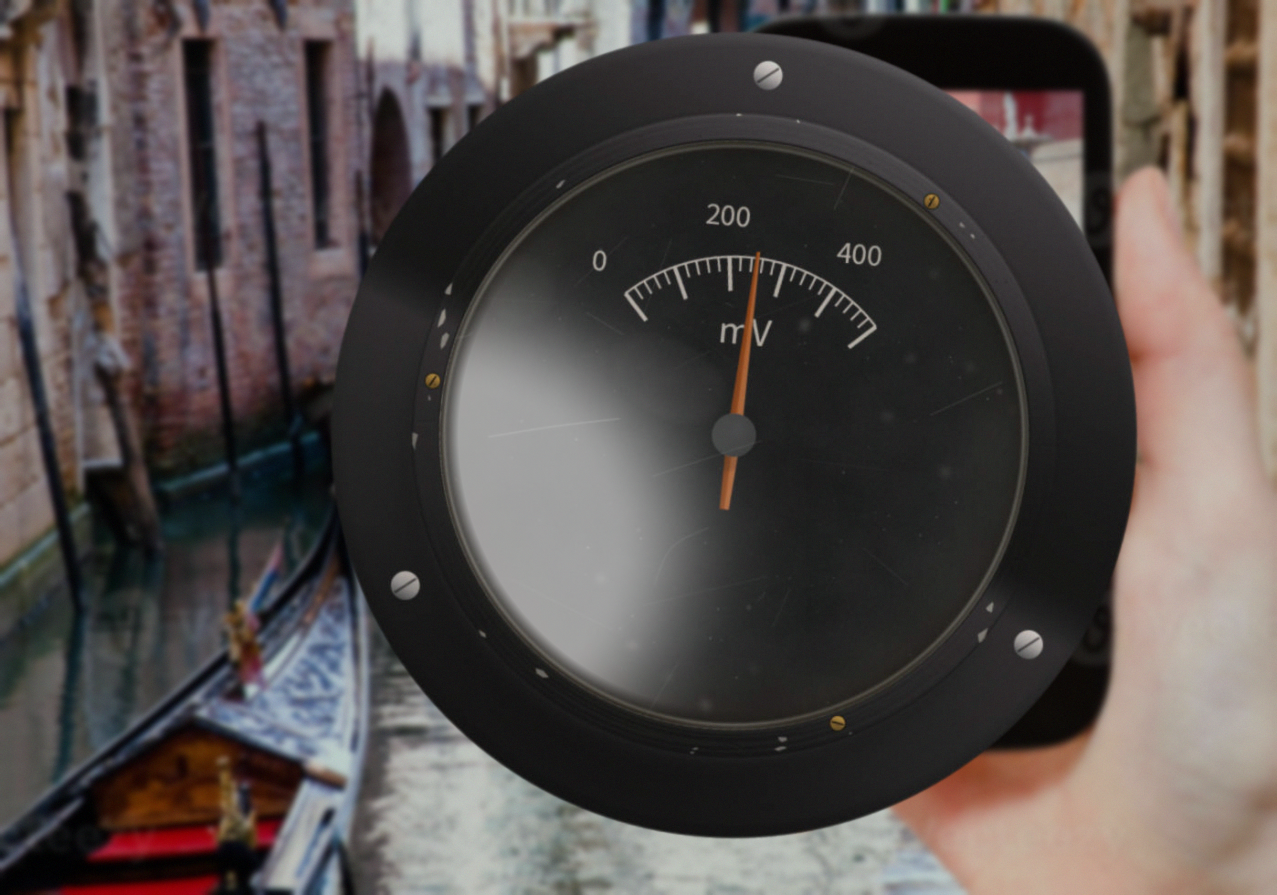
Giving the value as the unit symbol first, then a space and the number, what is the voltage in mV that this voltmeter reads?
mV 250
